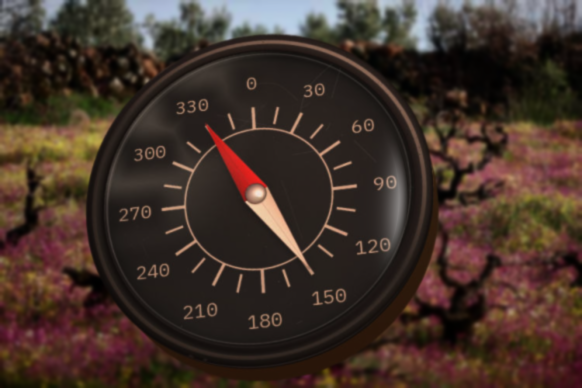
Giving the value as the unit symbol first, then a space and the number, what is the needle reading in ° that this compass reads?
° 330
